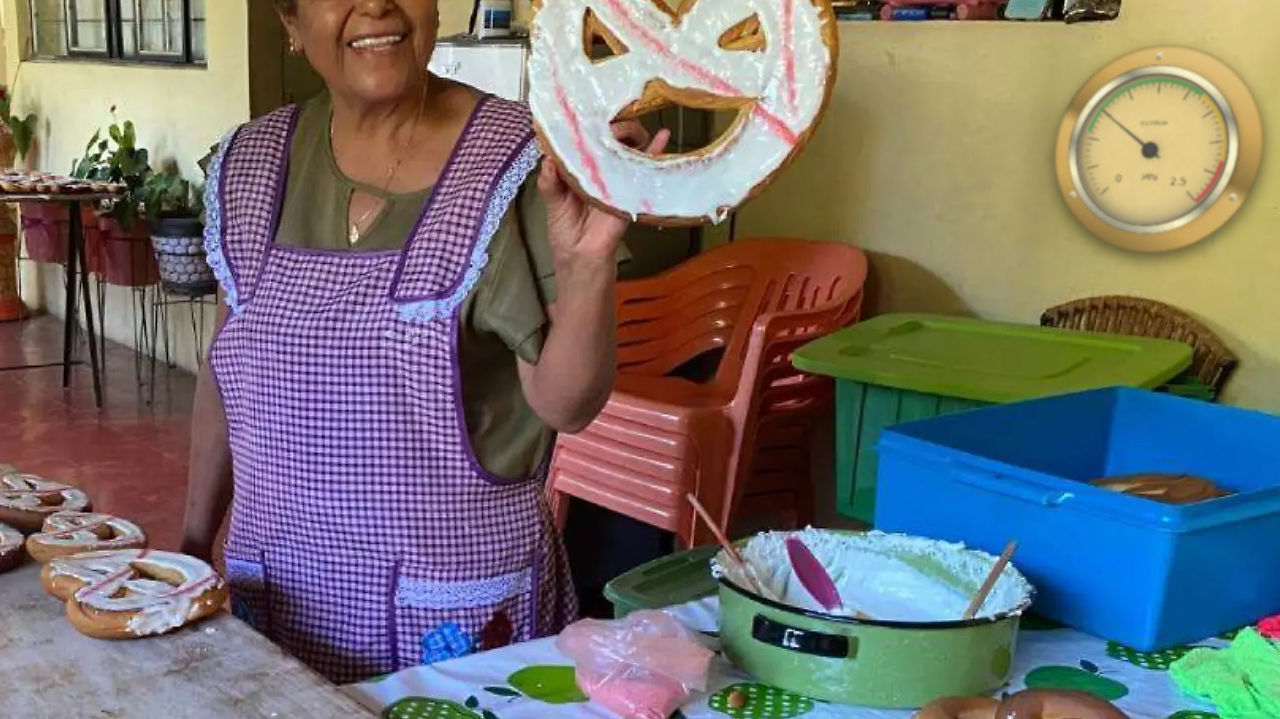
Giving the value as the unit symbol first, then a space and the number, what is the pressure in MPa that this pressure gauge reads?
MPa 0.75
